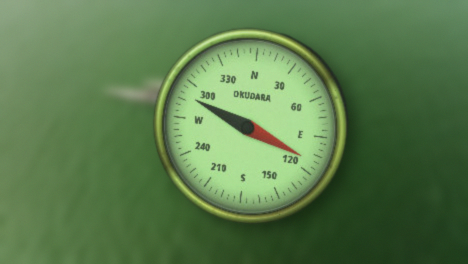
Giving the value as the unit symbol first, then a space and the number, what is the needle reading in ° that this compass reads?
° 110
